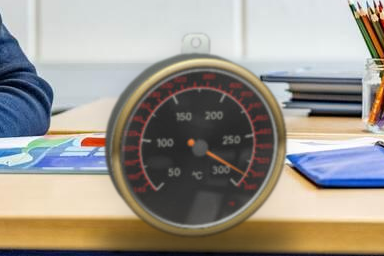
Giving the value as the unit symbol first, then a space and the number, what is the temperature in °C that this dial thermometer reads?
°C 287.5
